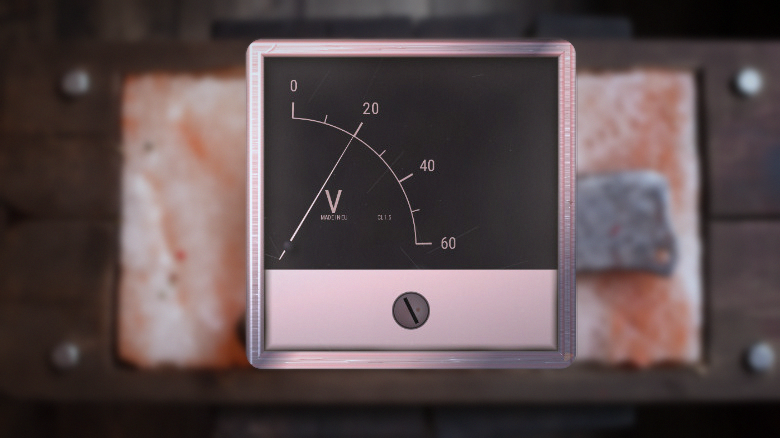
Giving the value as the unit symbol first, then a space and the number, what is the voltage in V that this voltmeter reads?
V 20
